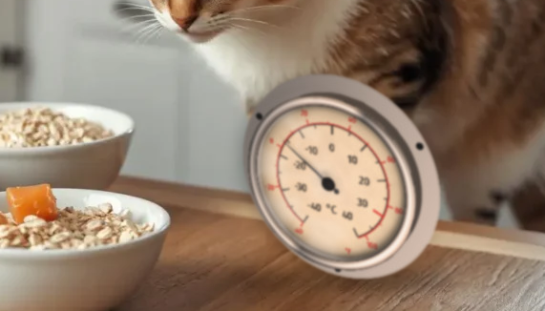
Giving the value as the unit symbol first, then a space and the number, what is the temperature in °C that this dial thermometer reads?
°C -15
